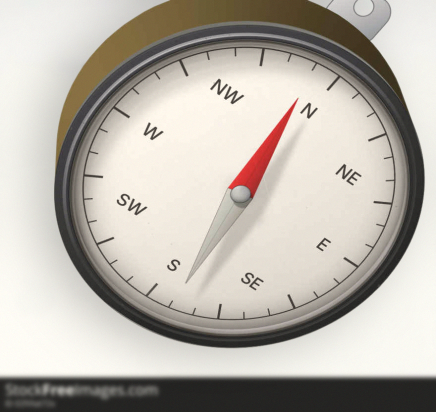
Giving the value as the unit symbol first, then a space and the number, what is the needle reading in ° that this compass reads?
° 350
